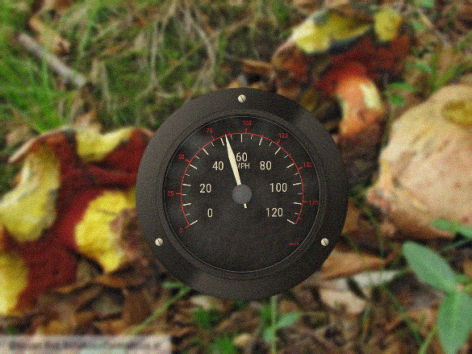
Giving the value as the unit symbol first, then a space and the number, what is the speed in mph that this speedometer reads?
mph 52.5
